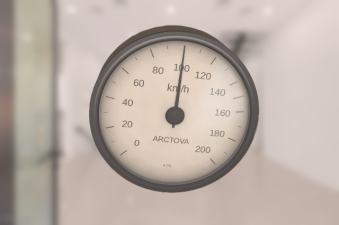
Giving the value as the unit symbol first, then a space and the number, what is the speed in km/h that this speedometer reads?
km/h 100
